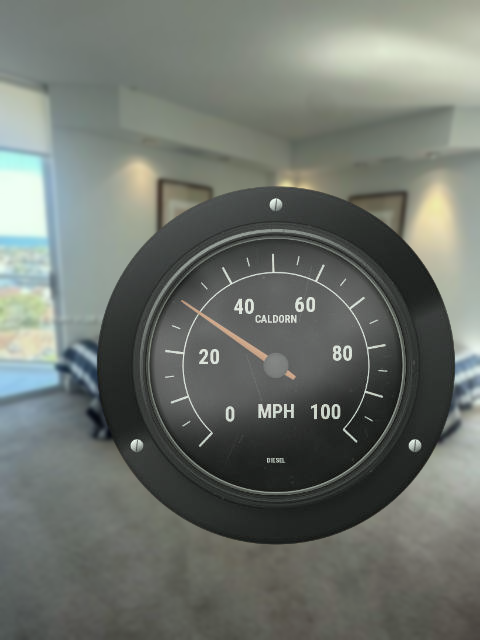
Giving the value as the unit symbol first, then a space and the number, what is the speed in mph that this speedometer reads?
mph 30
